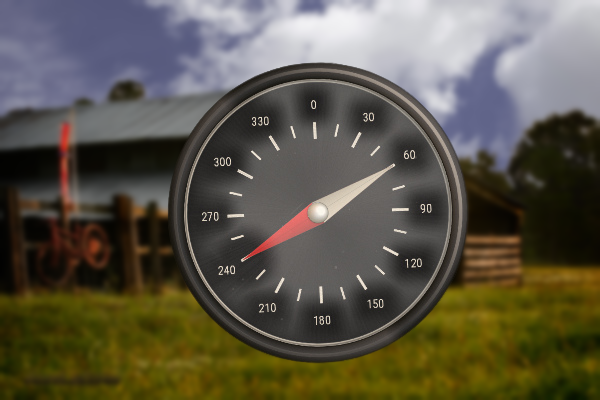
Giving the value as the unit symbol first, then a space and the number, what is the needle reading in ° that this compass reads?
° 240
